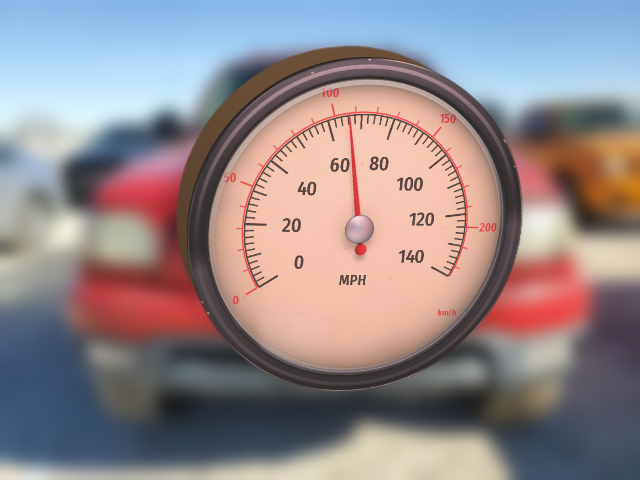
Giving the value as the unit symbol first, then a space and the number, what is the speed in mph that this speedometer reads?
mph 66
